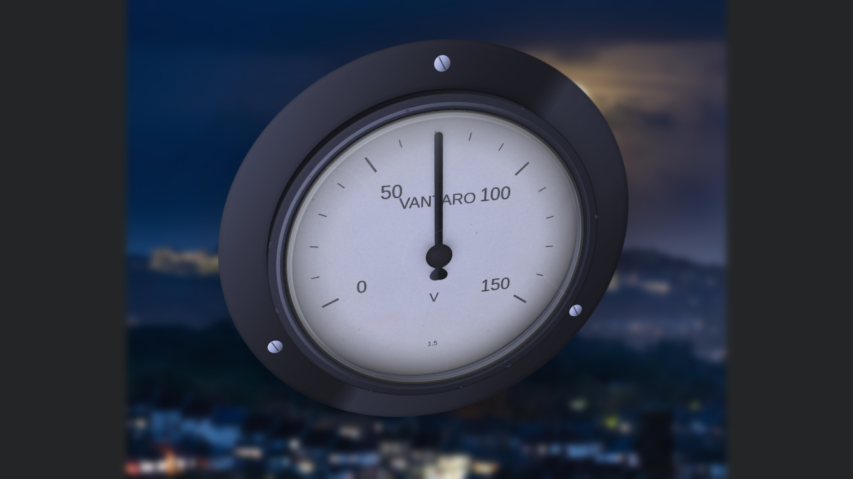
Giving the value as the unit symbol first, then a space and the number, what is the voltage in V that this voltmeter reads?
V 70
